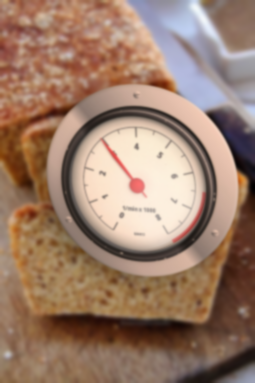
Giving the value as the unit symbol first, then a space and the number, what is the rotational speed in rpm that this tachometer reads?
rpm 3000
